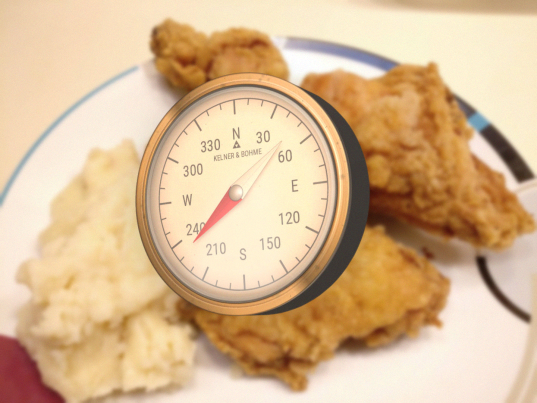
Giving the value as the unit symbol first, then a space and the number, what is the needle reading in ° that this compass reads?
° 230
